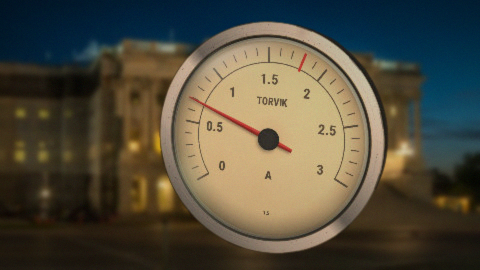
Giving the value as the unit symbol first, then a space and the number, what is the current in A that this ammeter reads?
A 0.7
